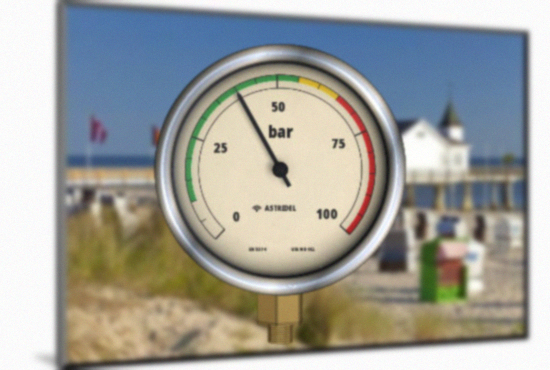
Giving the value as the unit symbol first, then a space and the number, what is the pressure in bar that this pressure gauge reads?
bar 40
